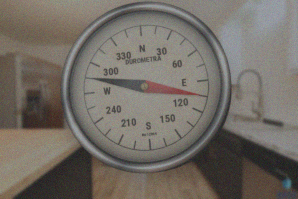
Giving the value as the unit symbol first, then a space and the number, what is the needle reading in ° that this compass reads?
° 105
